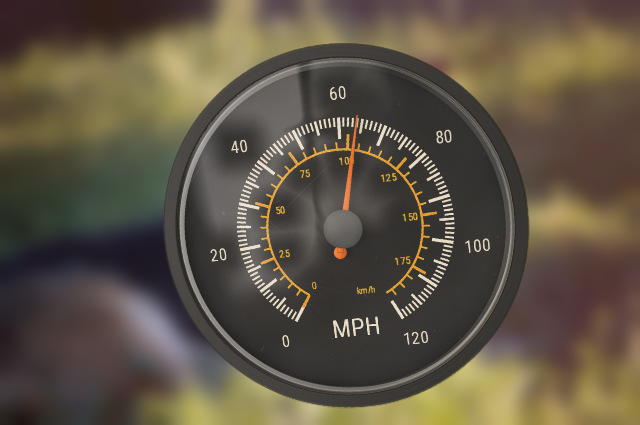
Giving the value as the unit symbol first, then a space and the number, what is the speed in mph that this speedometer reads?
mph 64
